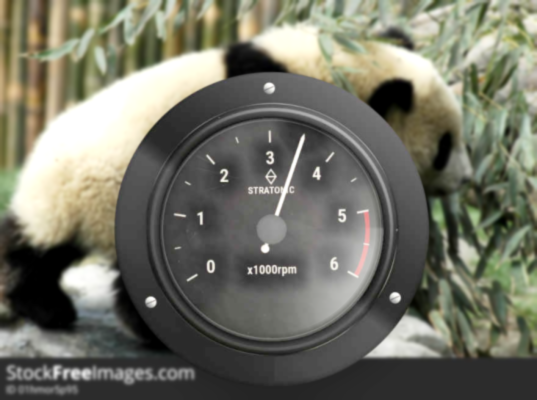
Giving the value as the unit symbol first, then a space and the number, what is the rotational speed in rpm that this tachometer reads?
rpm 3500
